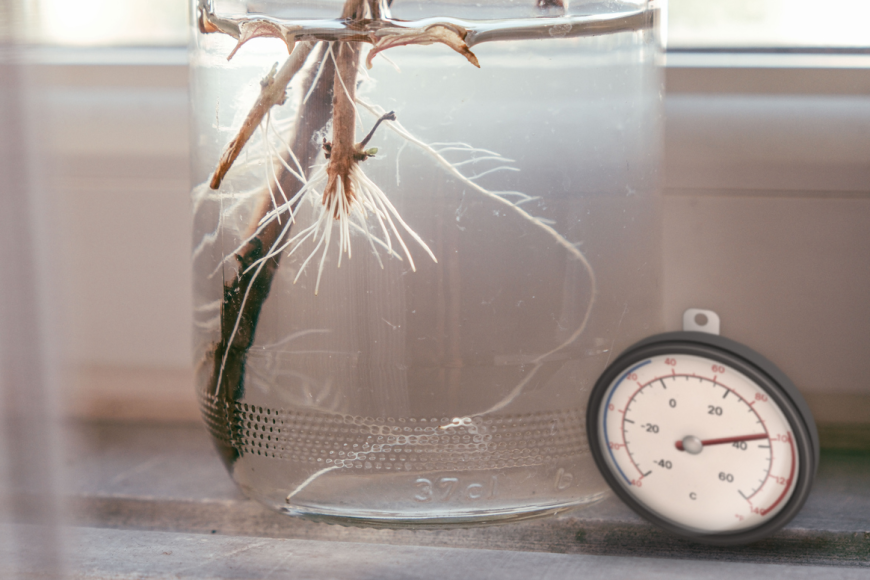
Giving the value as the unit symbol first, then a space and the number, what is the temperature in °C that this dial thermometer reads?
°C 36
